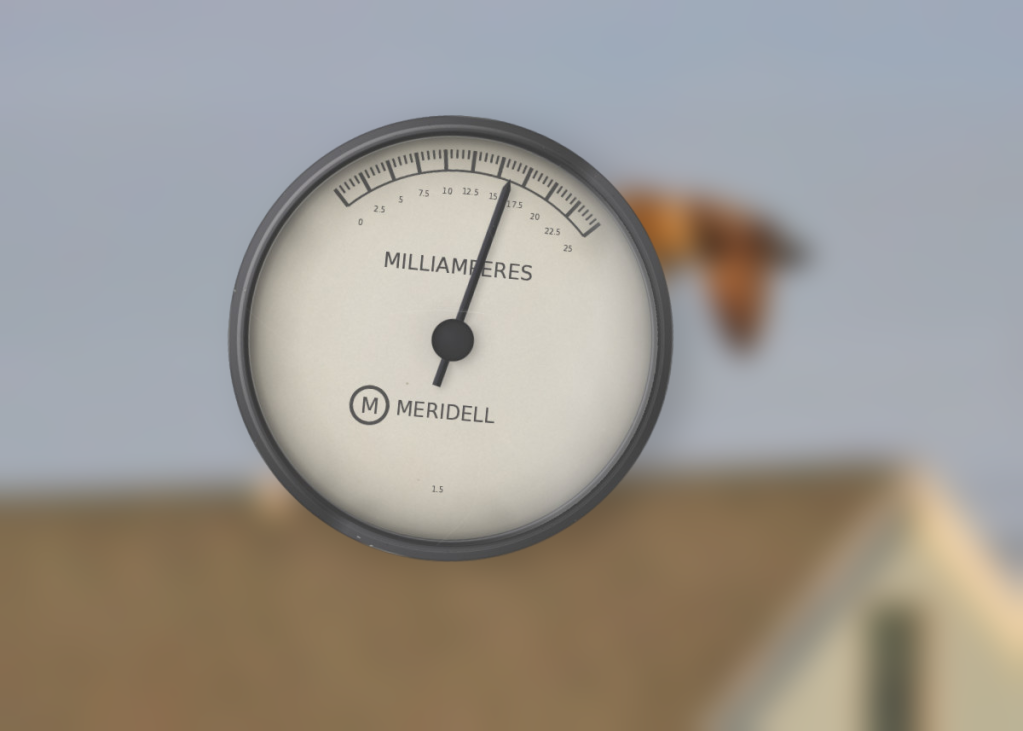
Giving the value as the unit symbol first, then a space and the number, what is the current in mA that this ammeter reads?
mA 16
